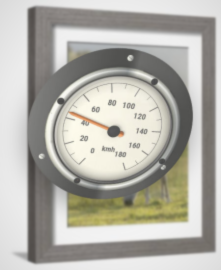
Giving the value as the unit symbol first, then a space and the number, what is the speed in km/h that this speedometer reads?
km/h 45
